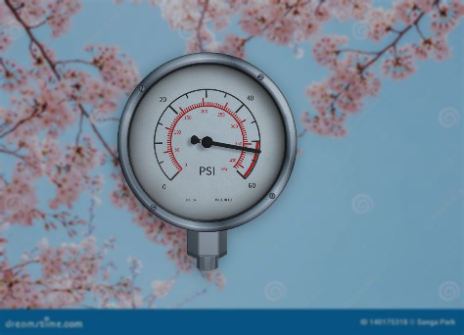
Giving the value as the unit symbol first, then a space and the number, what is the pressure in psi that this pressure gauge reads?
psi 52.5
